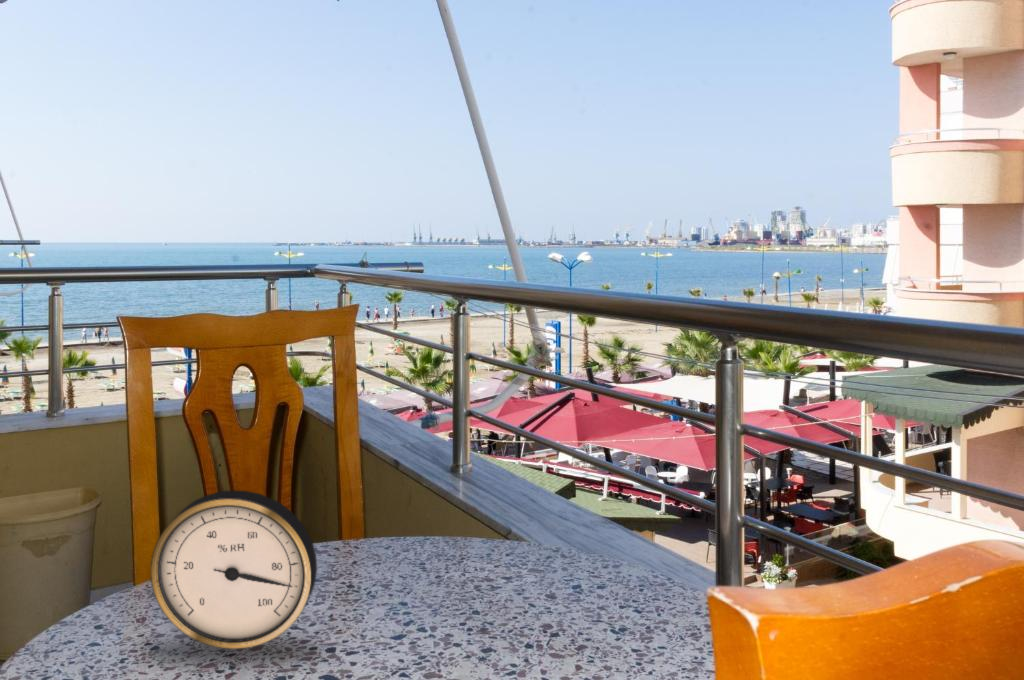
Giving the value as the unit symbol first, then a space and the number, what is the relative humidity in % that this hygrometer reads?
% 88
